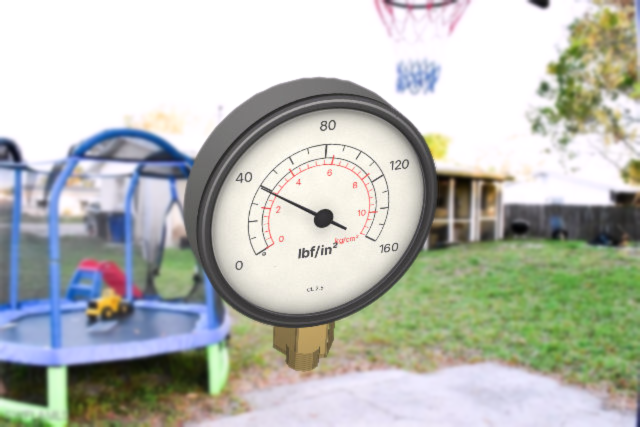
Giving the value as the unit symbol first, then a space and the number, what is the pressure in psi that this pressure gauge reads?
psi 40
